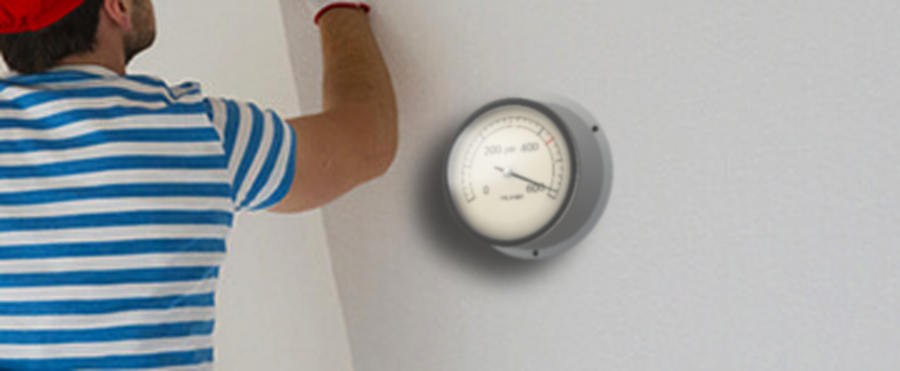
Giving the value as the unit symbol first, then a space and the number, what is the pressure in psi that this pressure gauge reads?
psi 580
